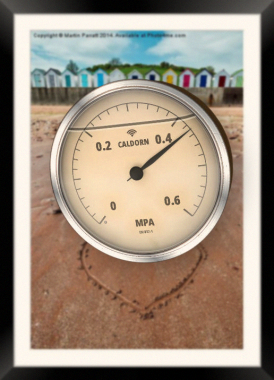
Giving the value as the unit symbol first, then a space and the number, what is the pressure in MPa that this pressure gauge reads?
MPa 0.43
